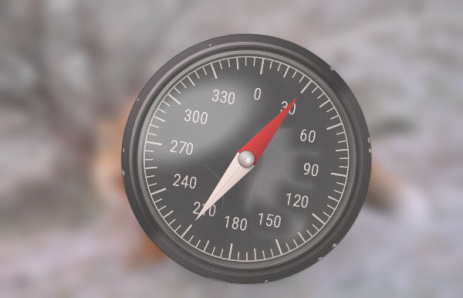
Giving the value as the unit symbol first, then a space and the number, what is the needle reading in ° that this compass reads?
° 30
